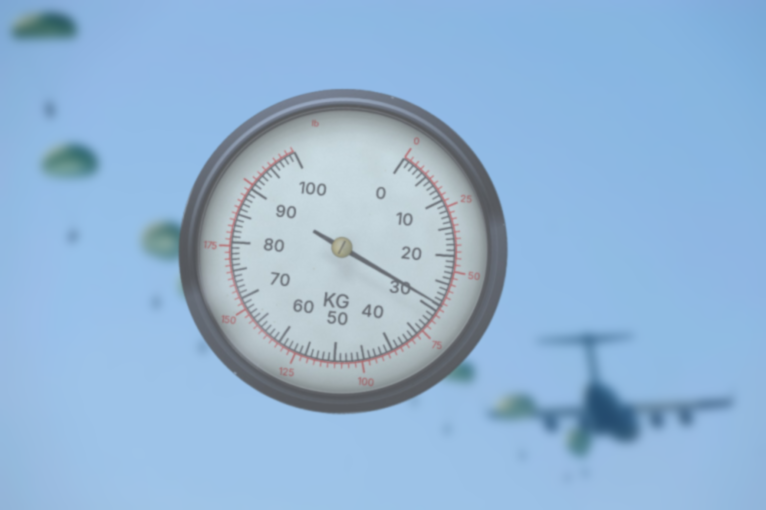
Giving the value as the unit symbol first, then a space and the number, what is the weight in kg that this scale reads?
kg 29
